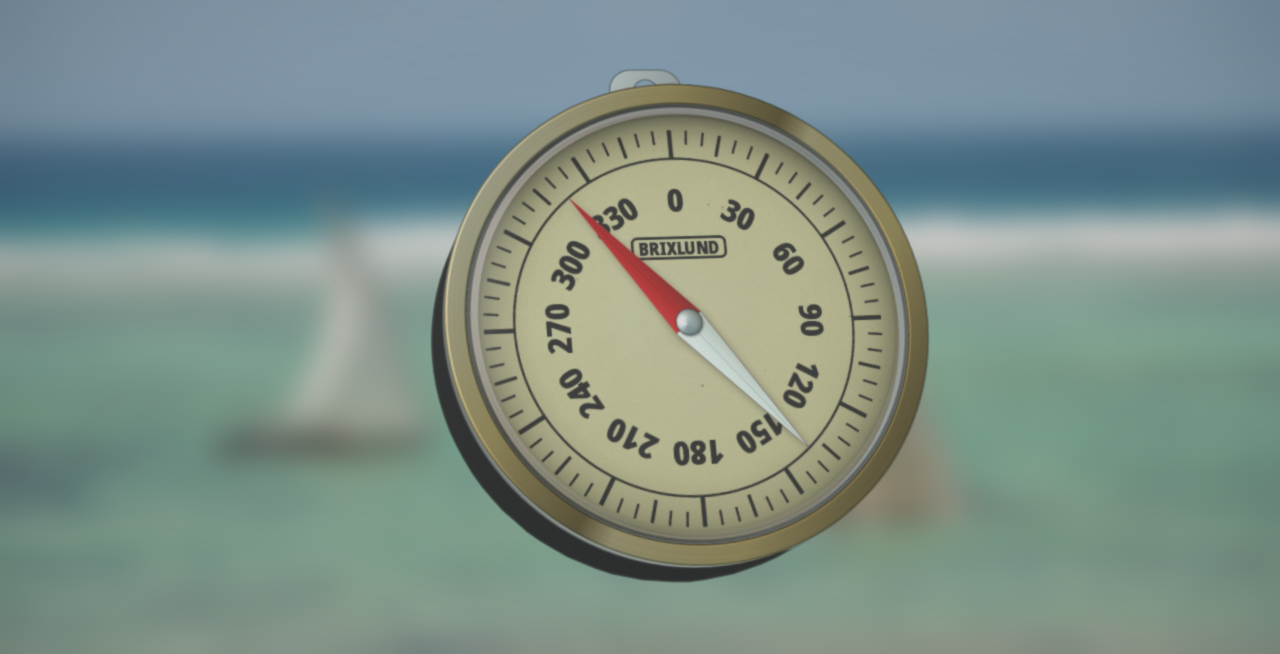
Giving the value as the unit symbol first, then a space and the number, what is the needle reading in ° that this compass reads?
° 320
